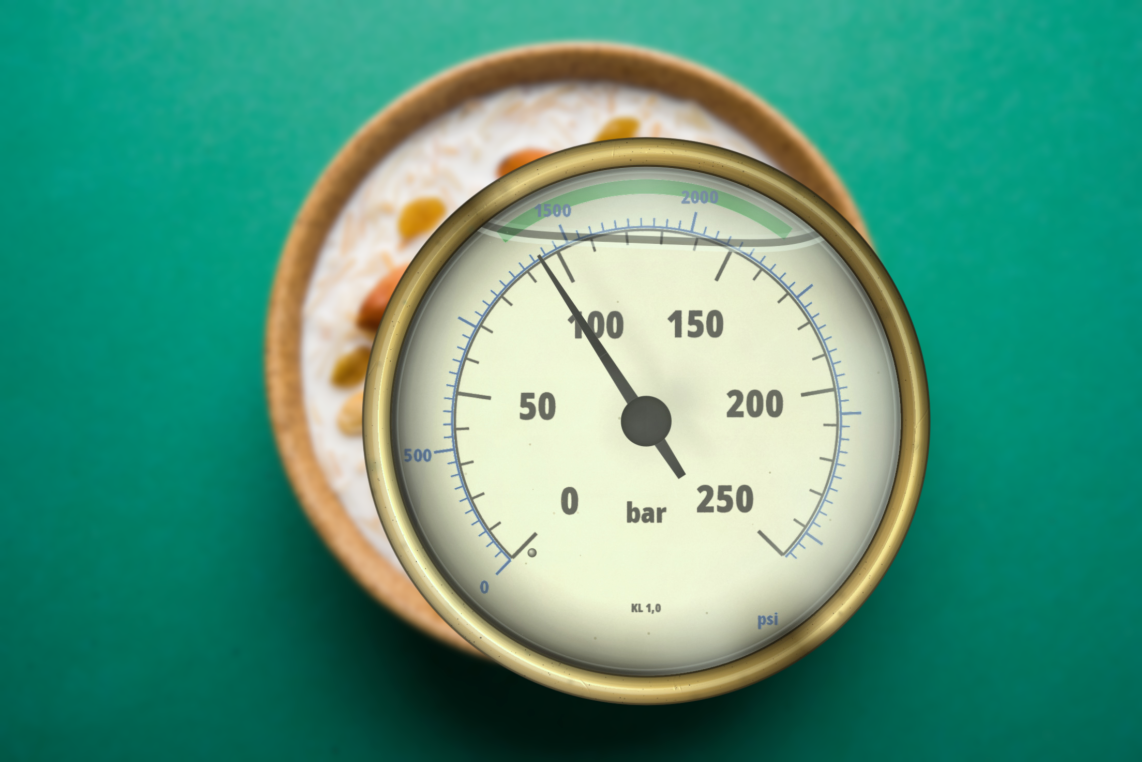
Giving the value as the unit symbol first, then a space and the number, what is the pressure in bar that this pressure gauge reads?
bar 95
